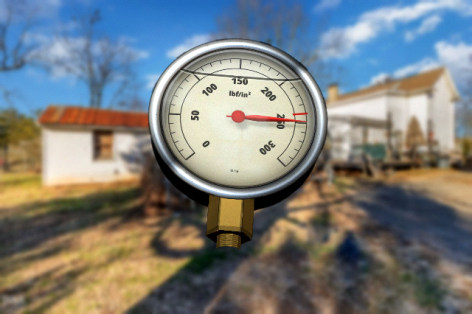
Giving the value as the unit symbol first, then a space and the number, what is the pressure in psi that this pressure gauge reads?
psi 250
